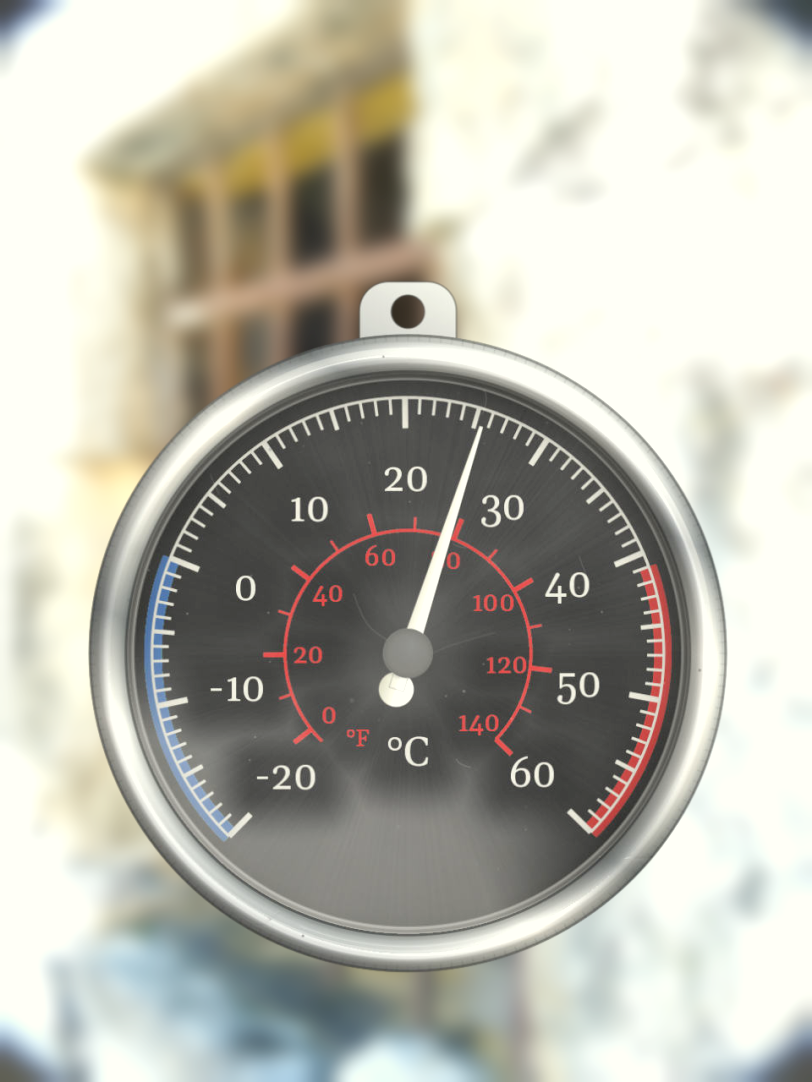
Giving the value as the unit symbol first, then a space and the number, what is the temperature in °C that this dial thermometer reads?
°C 25.5
